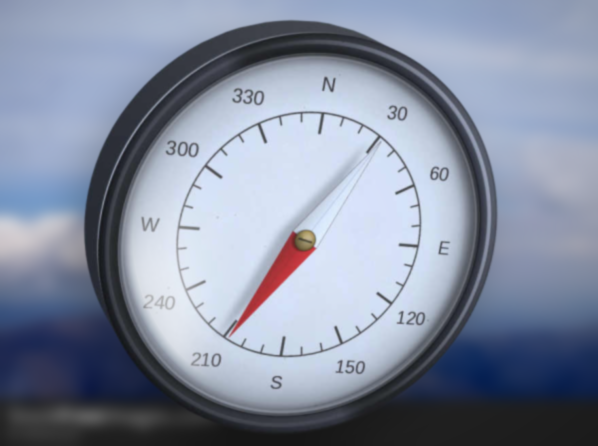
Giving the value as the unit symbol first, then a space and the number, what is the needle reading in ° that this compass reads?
° 210
